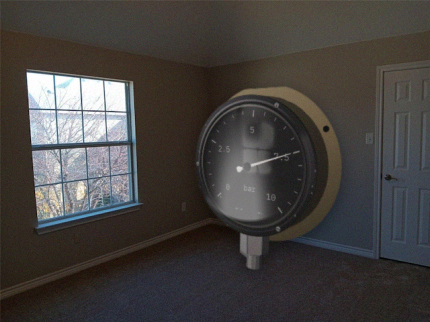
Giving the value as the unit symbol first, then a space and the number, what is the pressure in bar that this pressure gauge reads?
bar 7.5
